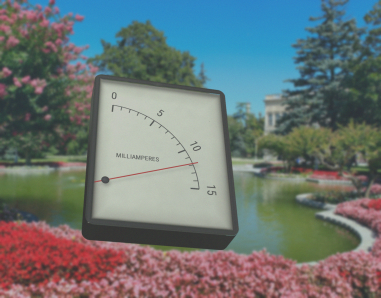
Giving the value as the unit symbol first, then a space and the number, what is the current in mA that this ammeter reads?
mA 12
